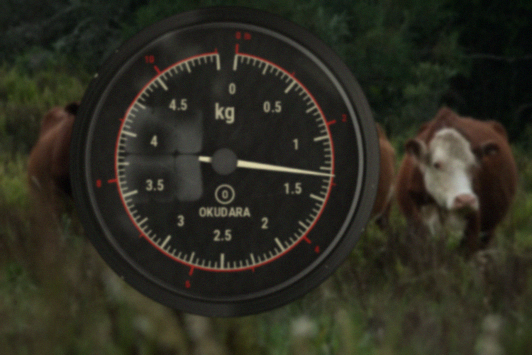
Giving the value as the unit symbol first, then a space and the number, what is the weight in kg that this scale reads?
kg 1.3
